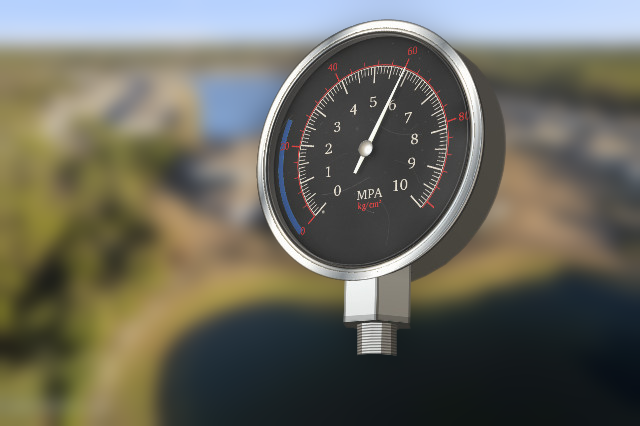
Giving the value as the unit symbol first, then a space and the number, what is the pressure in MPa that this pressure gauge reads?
MPa 6
